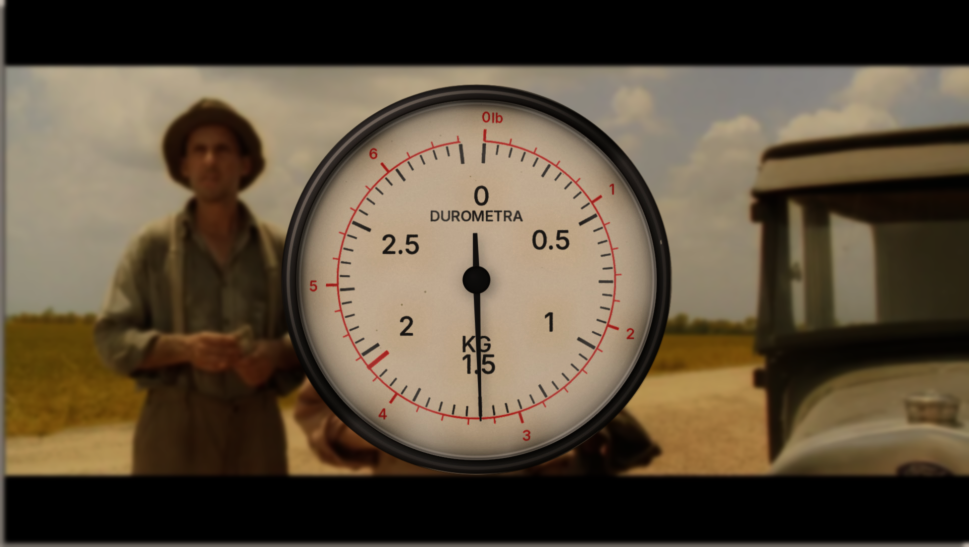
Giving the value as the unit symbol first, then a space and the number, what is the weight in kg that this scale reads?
kg 1.5
